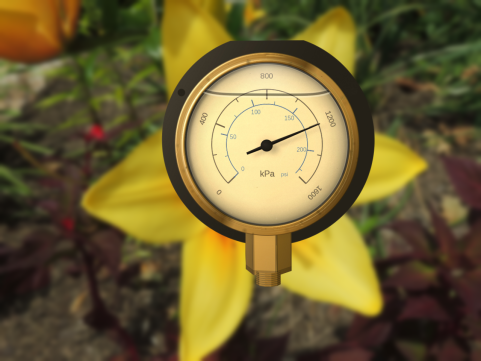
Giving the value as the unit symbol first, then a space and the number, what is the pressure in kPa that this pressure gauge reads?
kPa 1200
